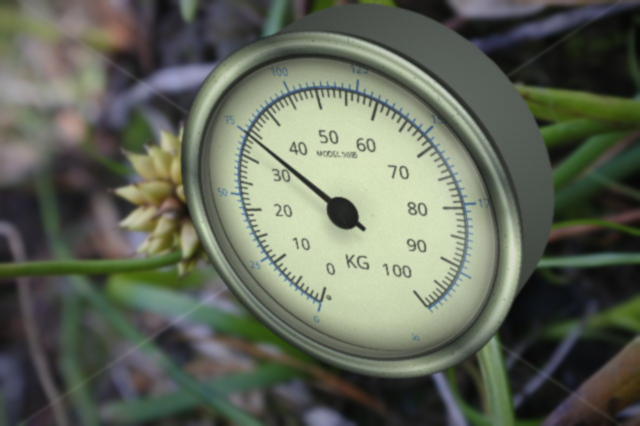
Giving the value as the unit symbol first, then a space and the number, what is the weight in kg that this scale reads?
kg 35
